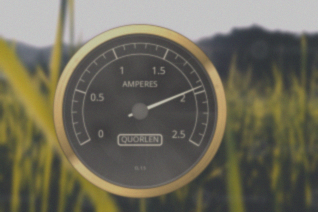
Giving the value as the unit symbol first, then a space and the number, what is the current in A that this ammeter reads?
A 1.95
